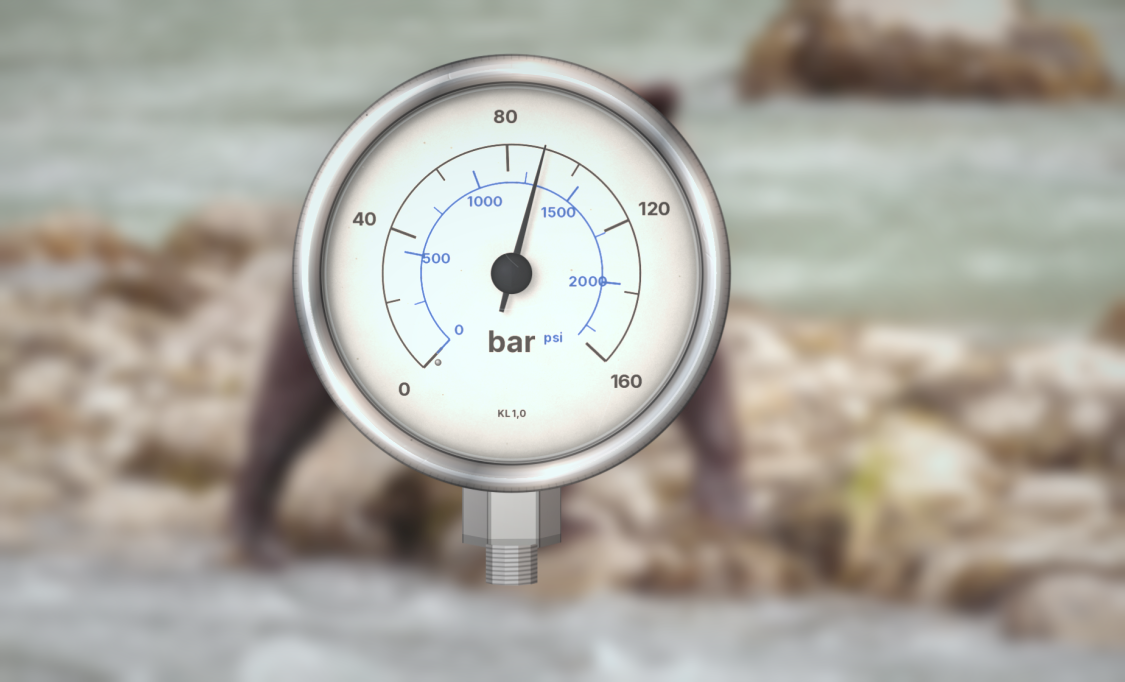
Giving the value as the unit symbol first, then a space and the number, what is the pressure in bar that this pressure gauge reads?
bar 90
